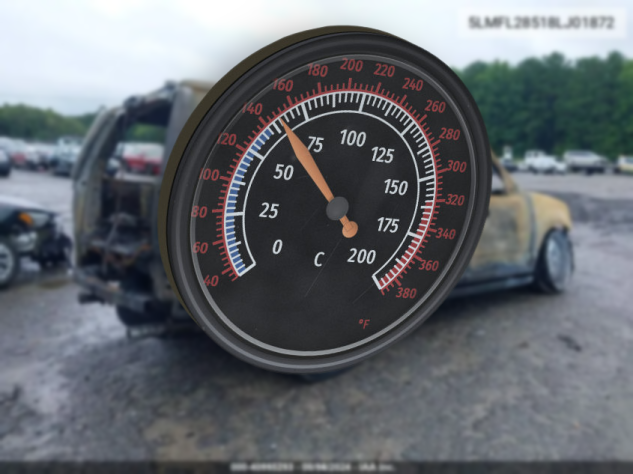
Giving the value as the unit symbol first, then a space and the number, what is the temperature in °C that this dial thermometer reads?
°C 65
